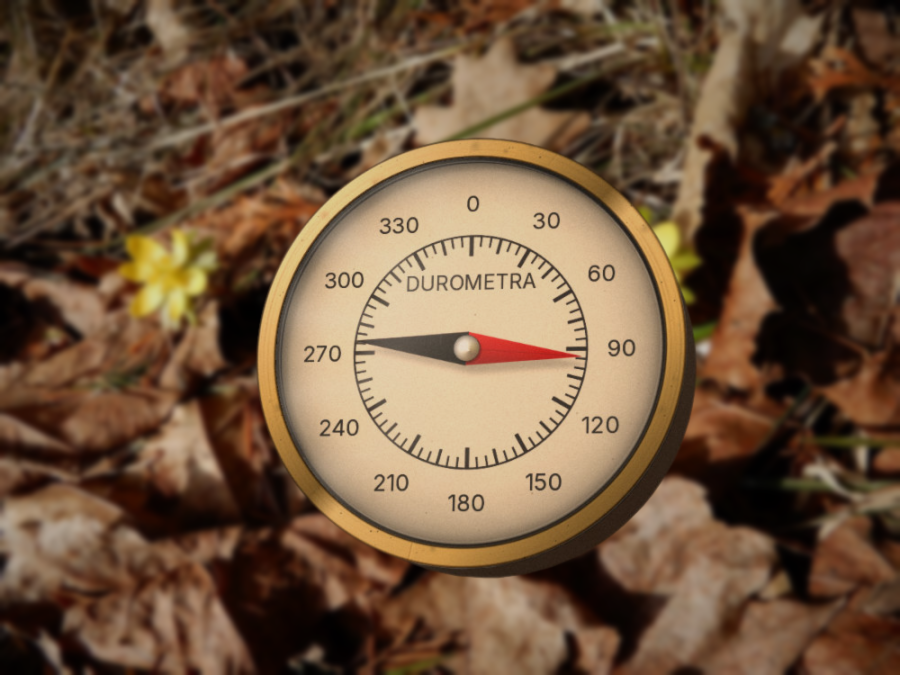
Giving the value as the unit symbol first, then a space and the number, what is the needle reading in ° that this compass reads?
° 95
